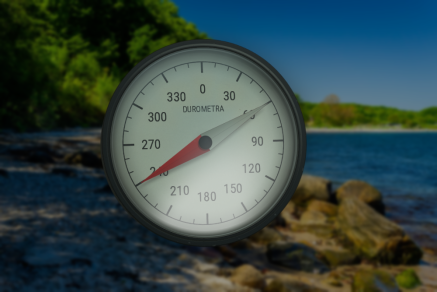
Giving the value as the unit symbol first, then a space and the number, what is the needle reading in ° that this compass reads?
° 240
